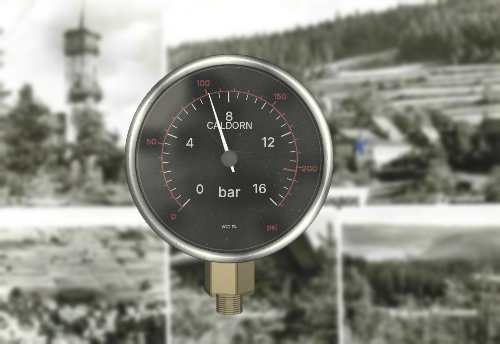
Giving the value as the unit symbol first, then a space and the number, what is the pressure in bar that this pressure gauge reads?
bar 7
